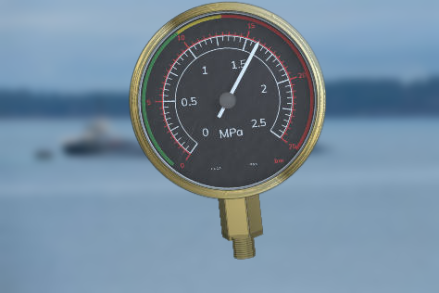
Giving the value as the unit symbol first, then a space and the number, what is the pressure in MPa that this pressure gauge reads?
MPa 1.6
